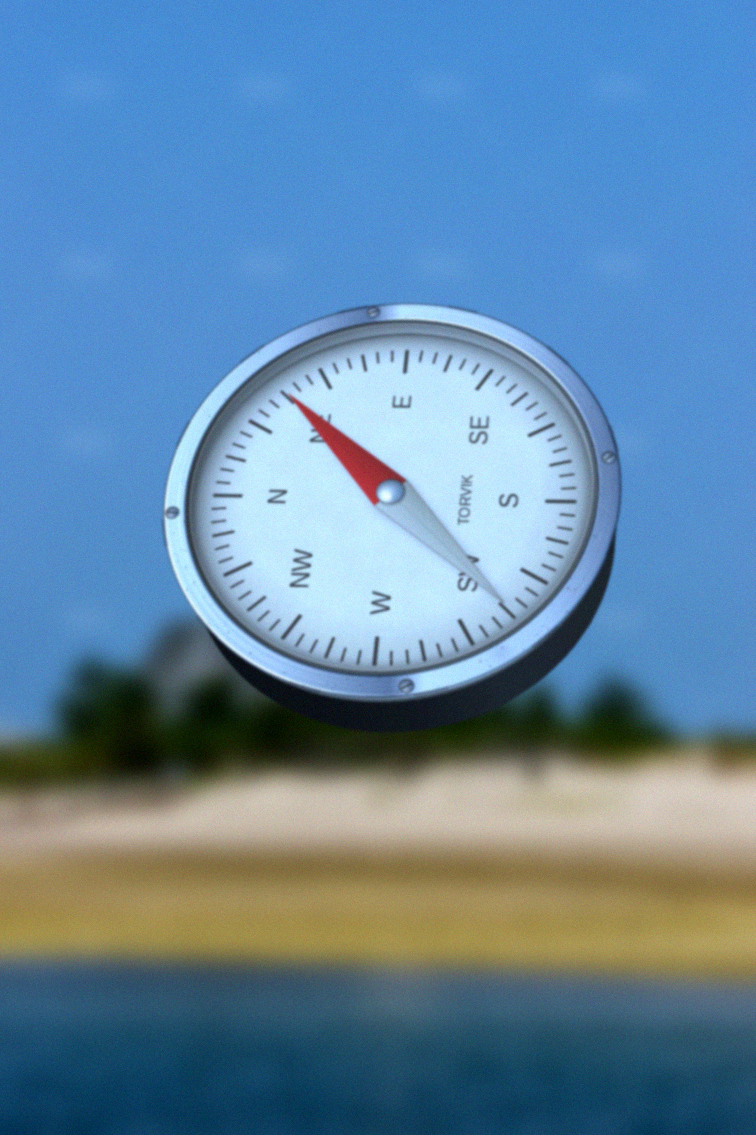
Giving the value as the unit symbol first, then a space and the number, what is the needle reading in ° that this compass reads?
° 45
